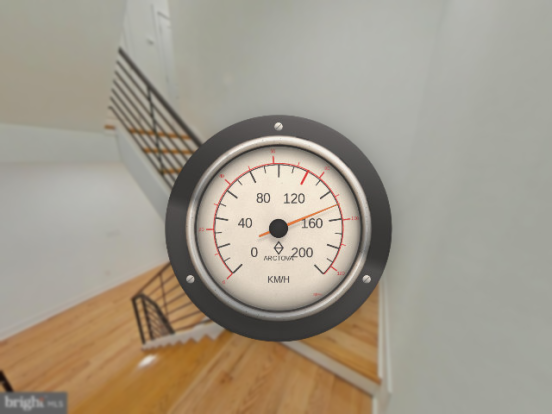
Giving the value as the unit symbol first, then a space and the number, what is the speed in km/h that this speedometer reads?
km/h 150
